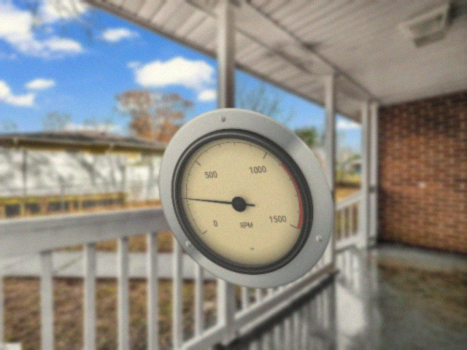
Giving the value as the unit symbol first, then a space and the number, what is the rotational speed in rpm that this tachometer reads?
rpm 250
